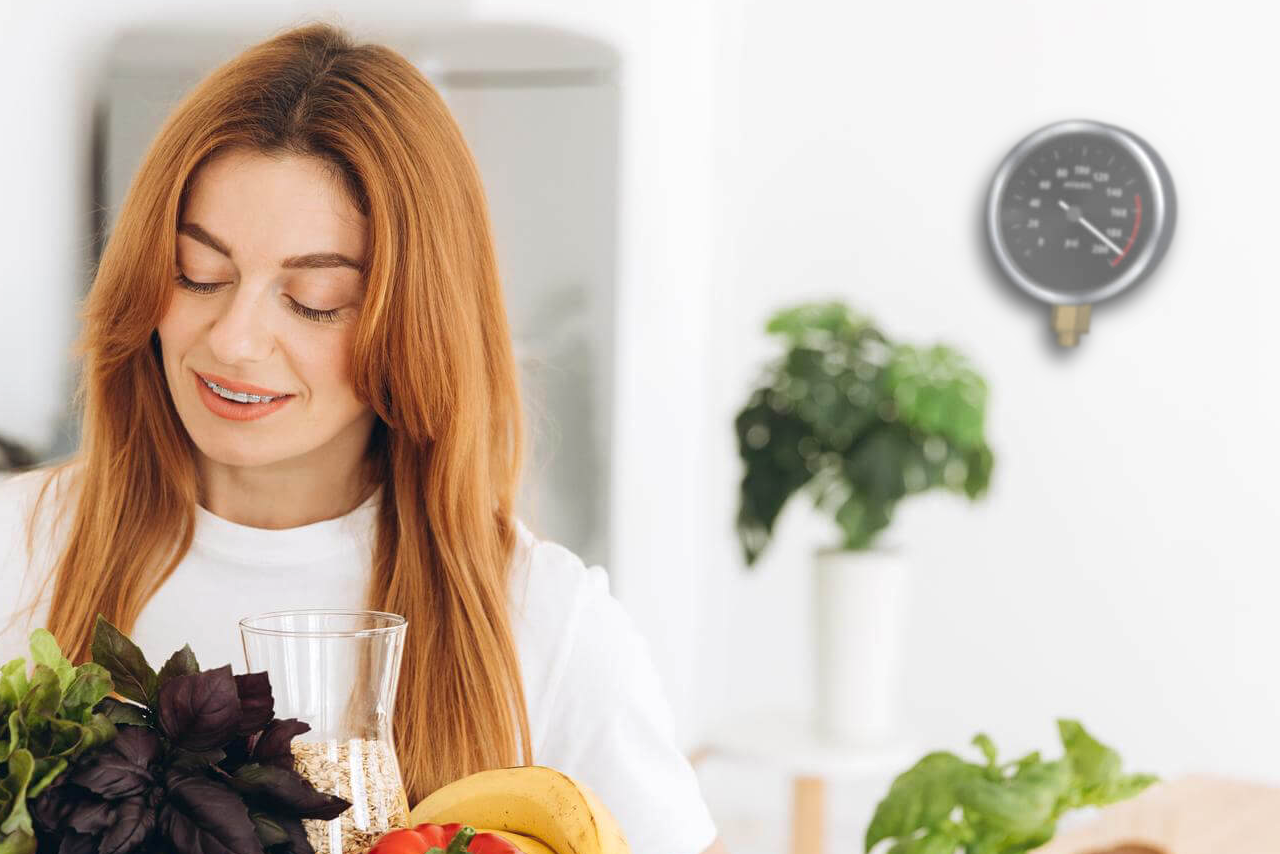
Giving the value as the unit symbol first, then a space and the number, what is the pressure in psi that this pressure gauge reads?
psi 190
